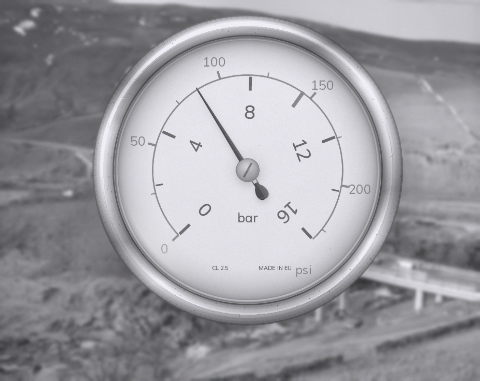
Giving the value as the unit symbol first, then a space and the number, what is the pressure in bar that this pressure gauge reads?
bar 6
